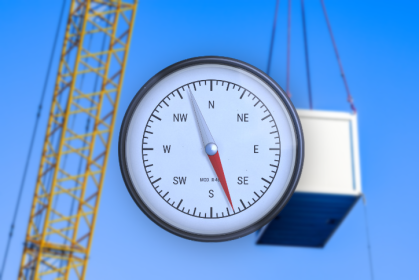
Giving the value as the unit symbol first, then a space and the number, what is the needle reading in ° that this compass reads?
° 160
